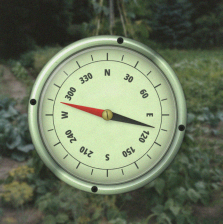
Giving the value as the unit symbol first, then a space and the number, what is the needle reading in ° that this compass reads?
° 285
